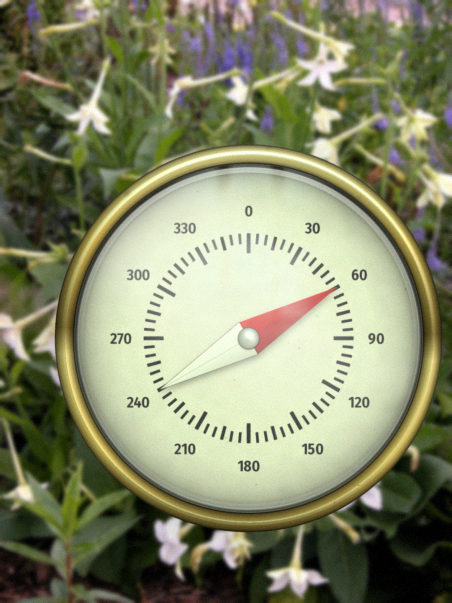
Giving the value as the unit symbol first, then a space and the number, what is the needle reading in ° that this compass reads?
° 60
